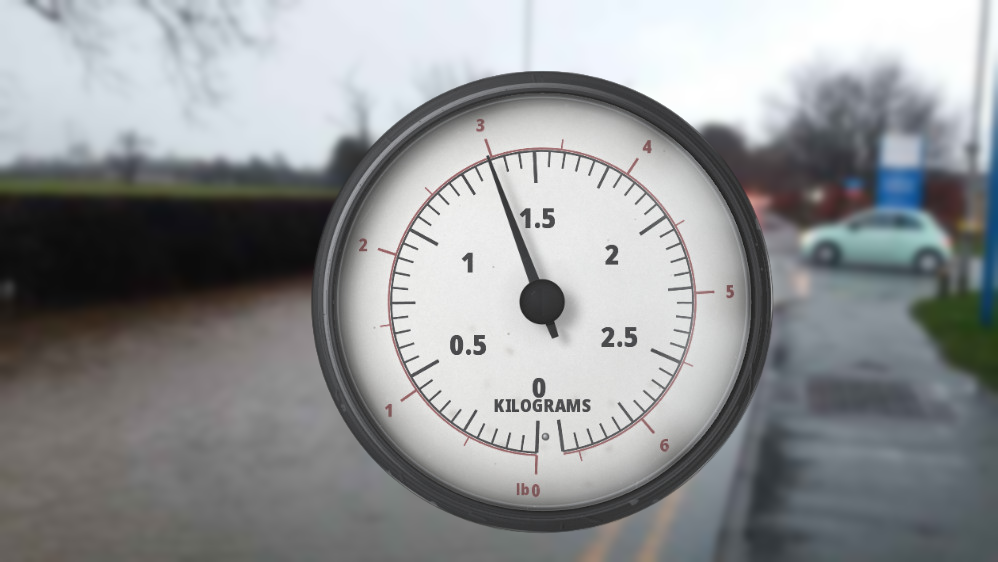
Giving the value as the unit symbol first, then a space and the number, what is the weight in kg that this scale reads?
kg 1.35
